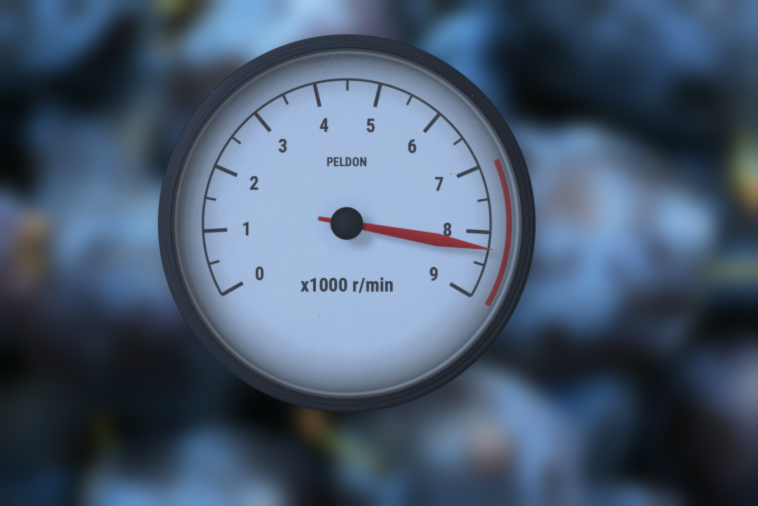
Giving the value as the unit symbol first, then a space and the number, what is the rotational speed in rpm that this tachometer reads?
rpm 8250
